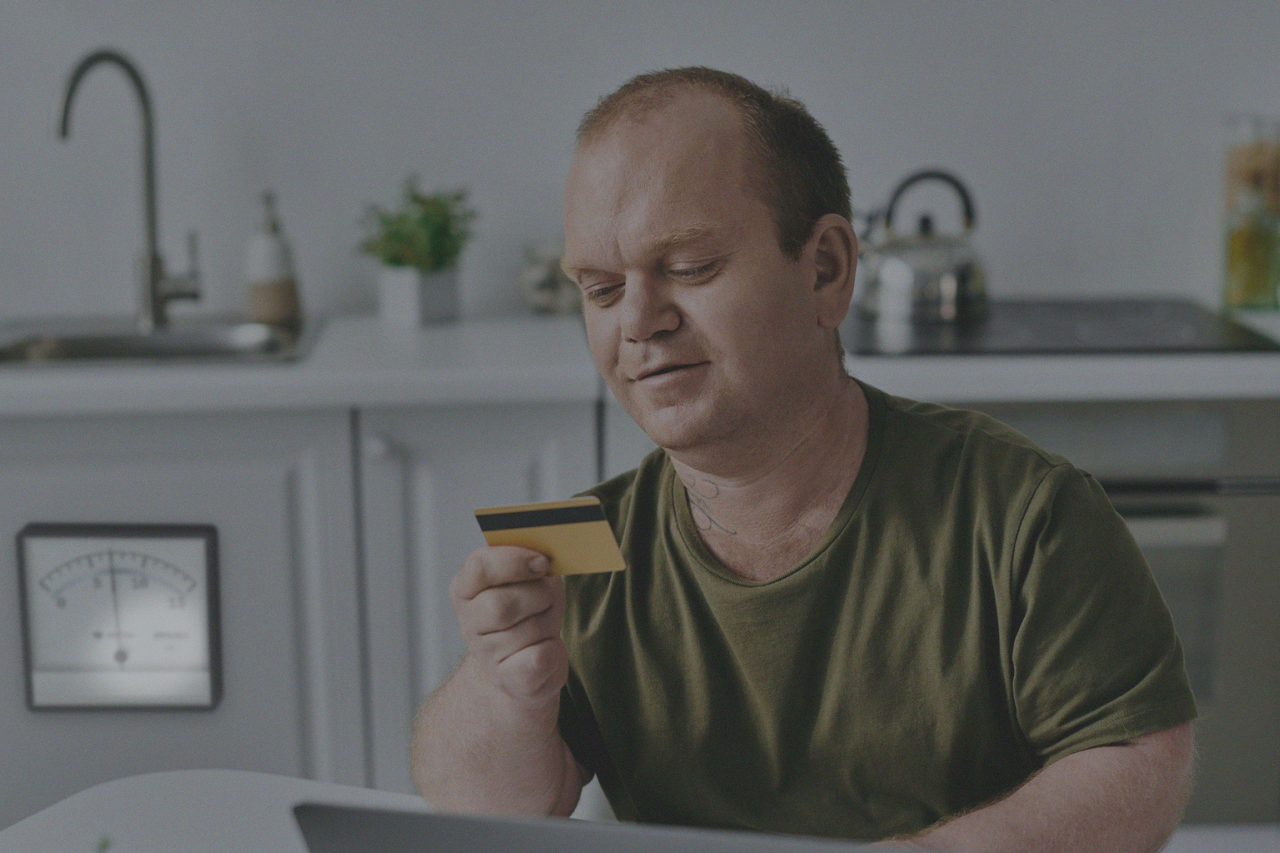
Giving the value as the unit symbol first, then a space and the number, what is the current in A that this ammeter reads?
A 7
